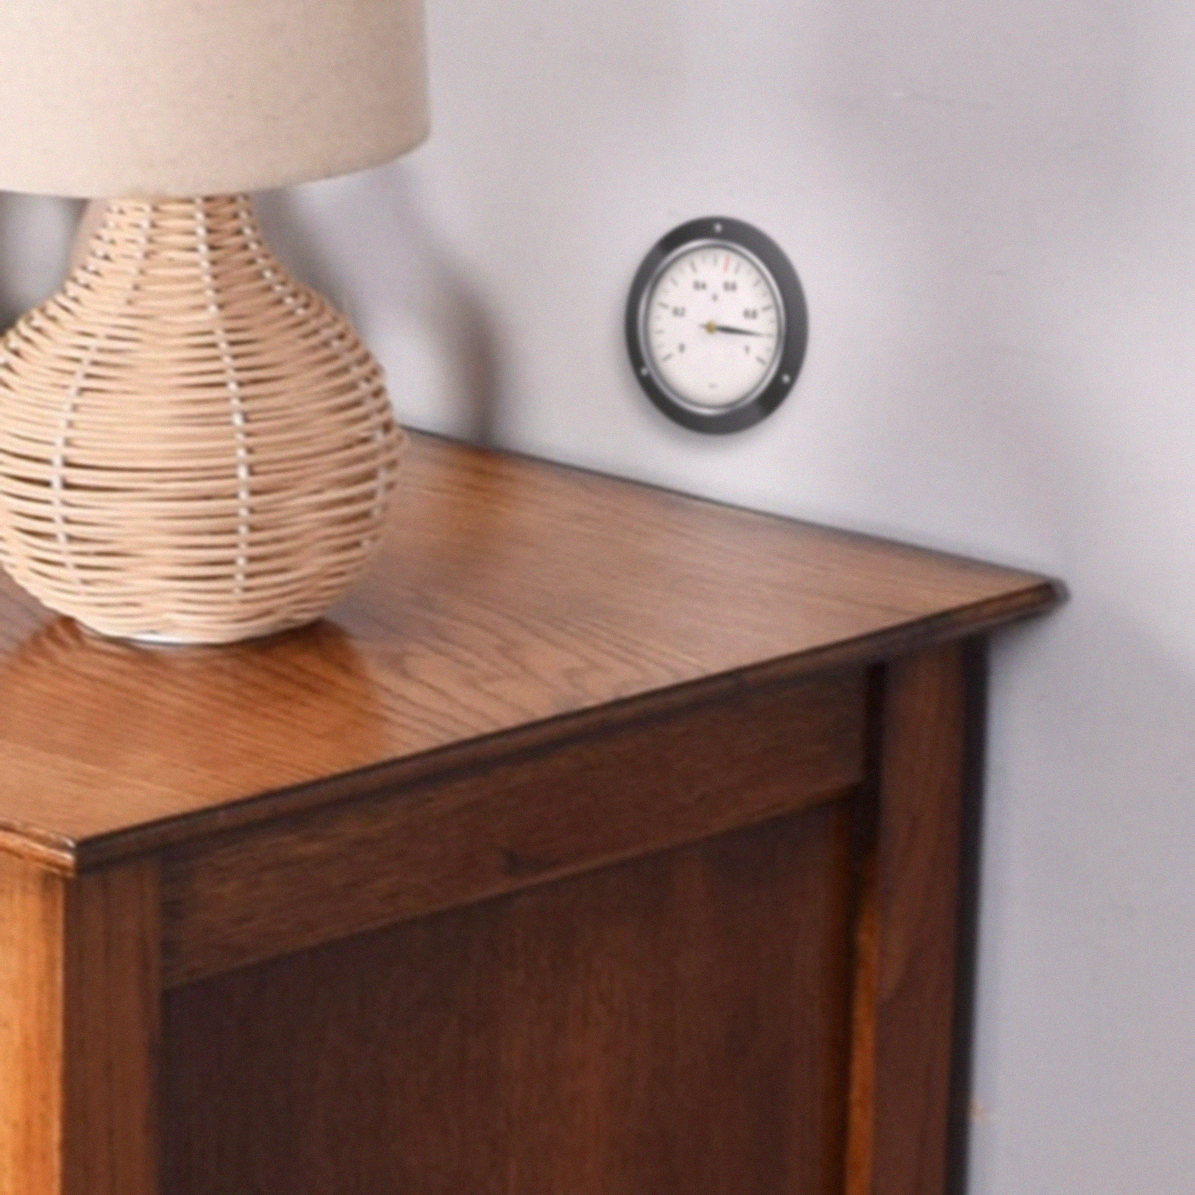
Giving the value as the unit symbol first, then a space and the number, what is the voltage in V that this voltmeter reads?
V 0.9
